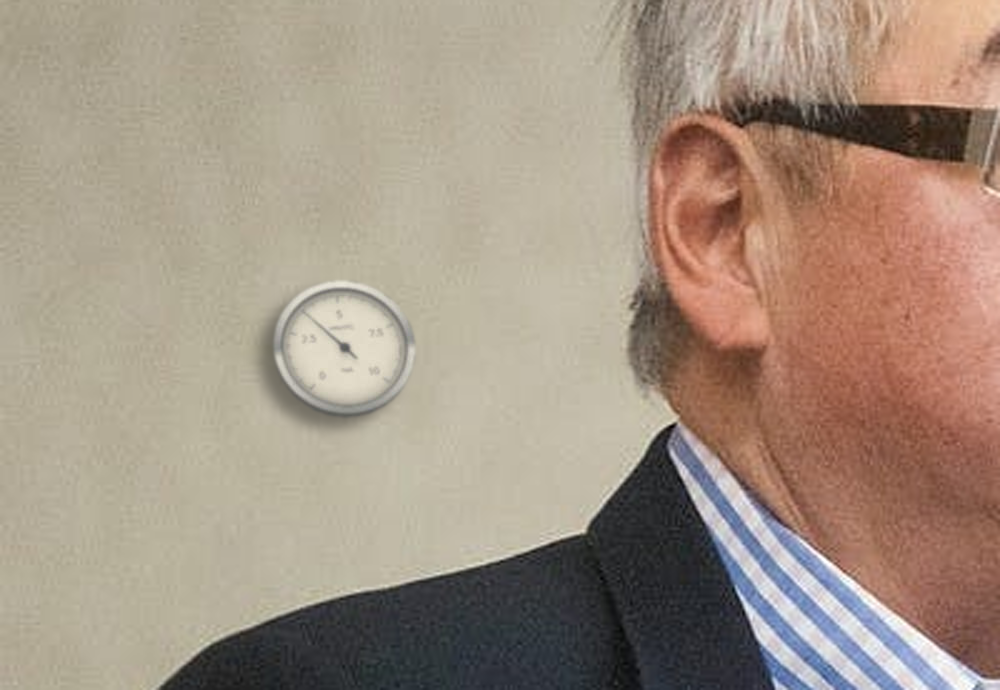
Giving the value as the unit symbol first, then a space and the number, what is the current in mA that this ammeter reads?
mA 3.5
